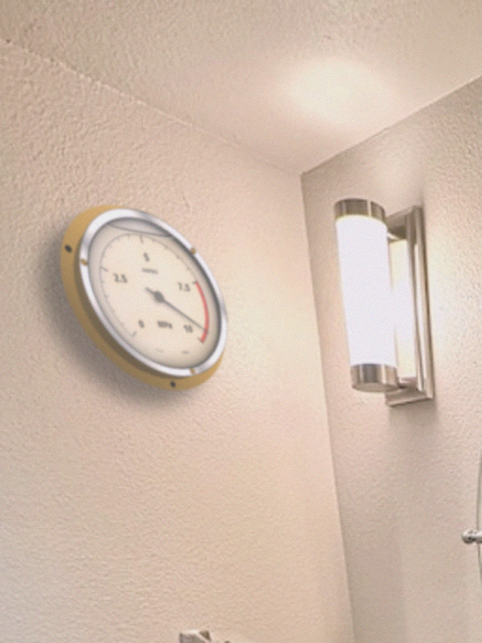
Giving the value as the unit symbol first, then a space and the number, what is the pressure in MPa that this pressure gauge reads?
MPa 9.5
